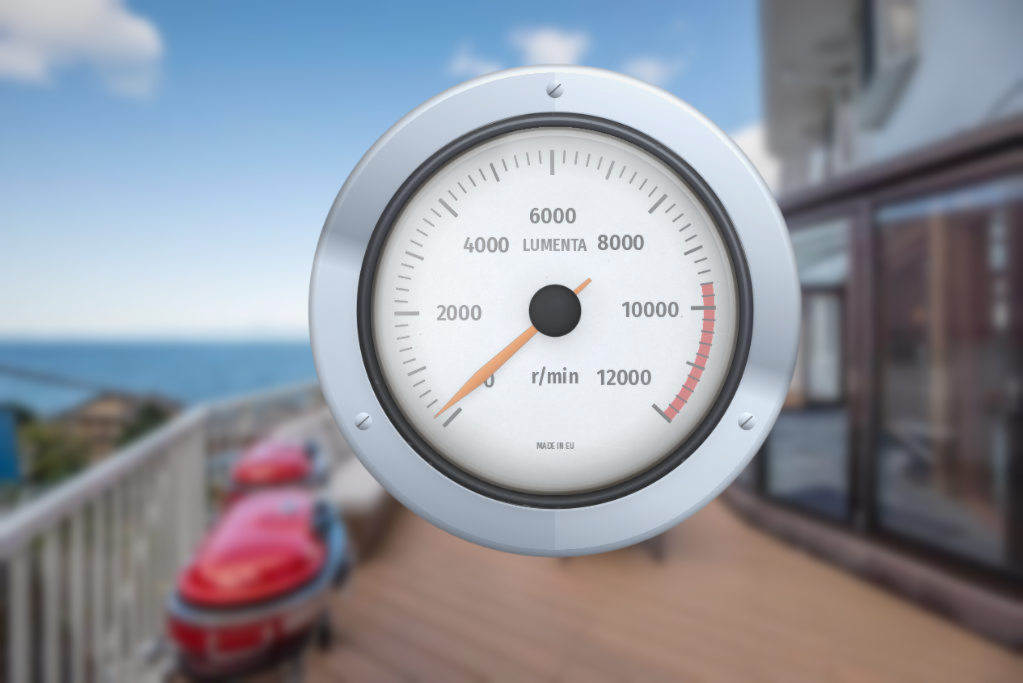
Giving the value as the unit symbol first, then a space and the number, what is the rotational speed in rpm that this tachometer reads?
rpm 200
